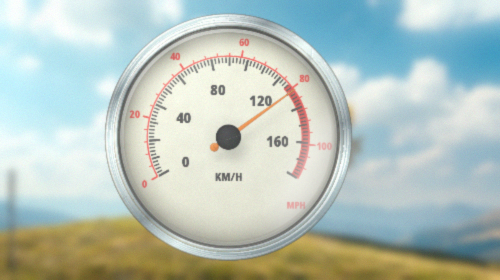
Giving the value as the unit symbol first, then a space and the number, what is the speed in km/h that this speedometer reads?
km/h 130
